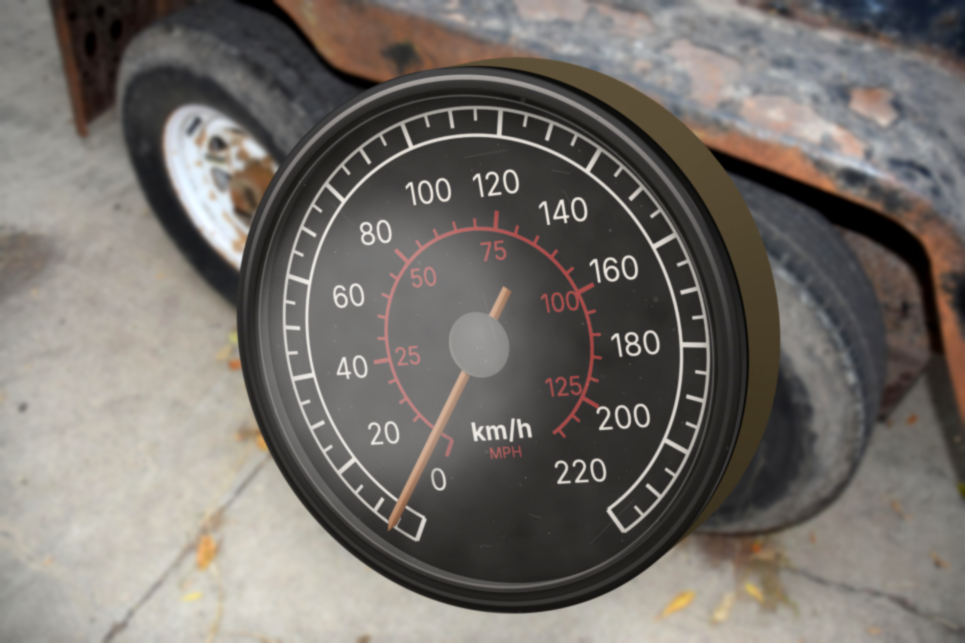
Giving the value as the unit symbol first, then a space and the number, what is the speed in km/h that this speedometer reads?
km/h 5
